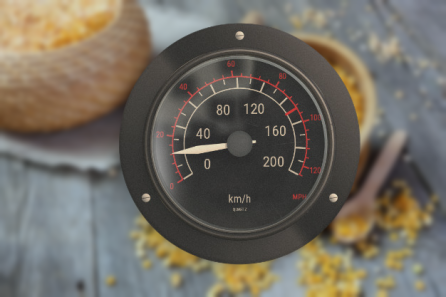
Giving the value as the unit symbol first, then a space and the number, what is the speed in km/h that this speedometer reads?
km/h 20
